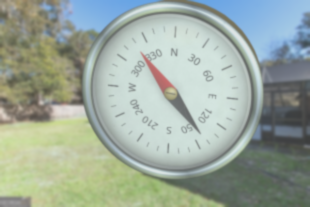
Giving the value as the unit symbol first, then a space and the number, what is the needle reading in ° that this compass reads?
° 320
